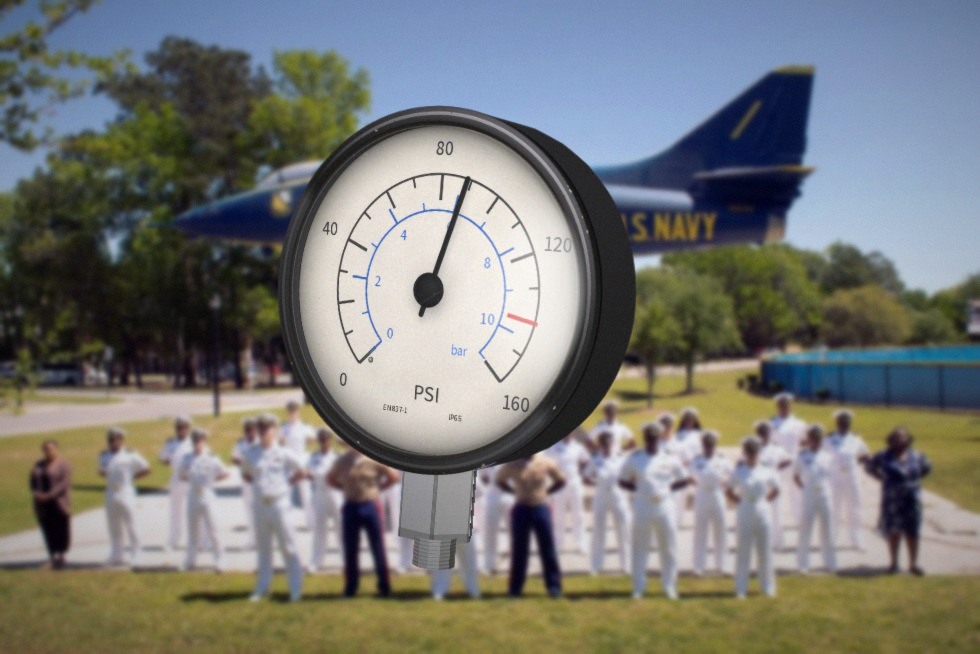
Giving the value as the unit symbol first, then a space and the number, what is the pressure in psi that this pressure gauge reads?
psi 90
